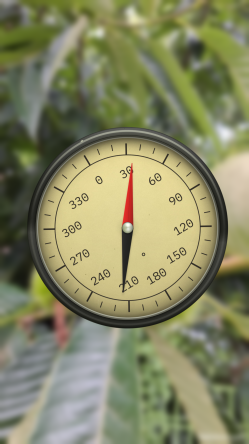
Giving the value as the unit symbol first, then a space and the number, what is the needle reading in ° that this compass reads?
° 35
